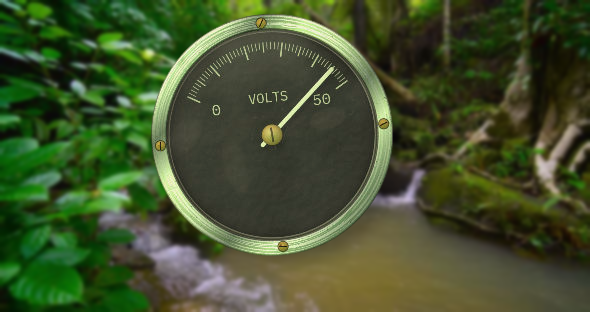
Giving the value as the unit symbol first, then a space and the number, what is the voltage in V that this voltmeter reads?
V 45
